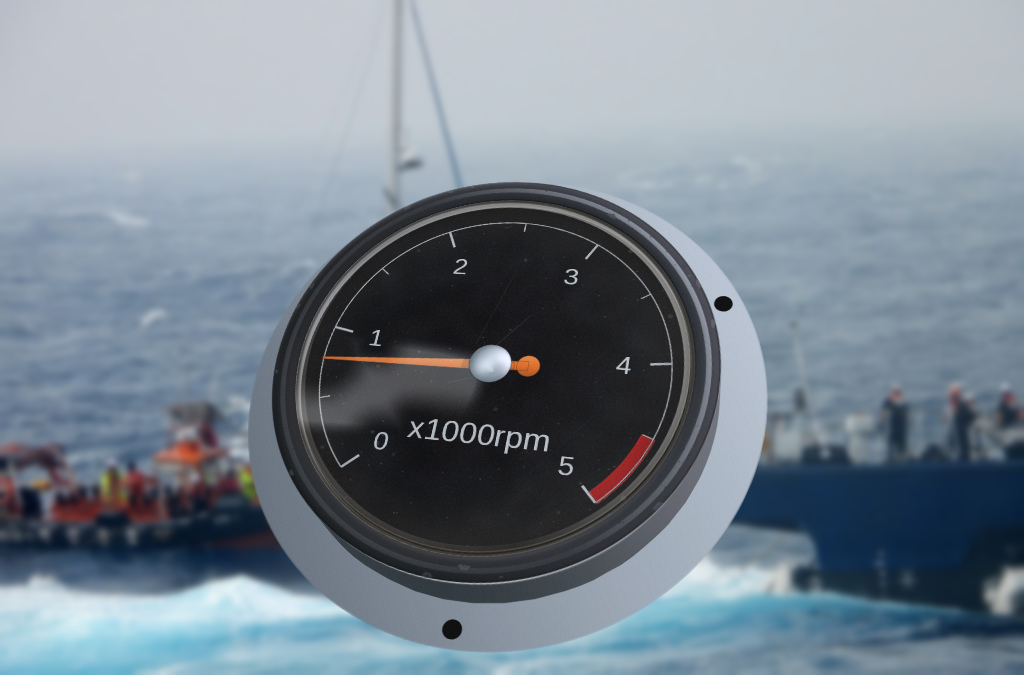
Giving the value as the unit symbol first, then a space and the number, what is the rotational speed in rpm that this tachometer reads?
rpm 750
